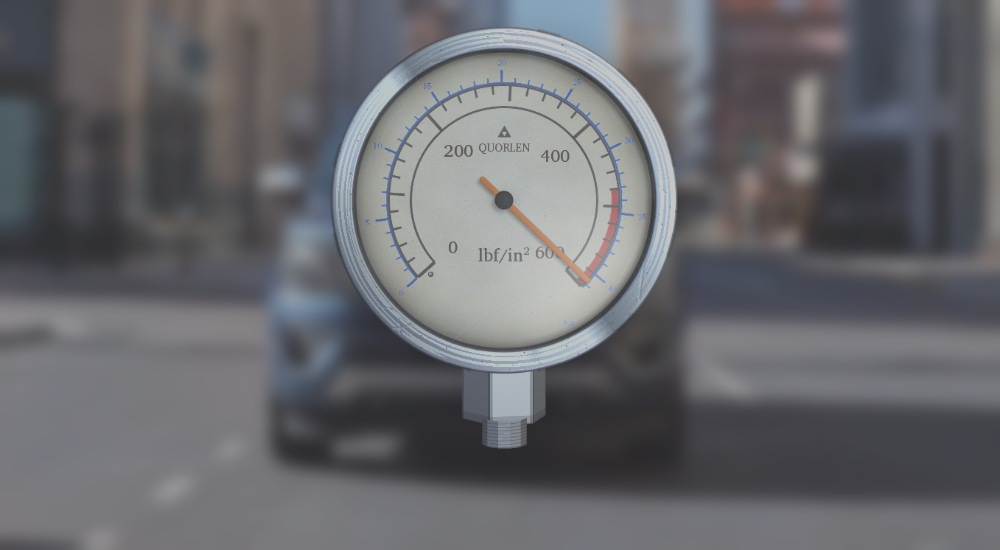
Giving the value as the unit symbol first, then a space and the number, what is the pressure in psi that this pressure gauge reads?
psi 590
